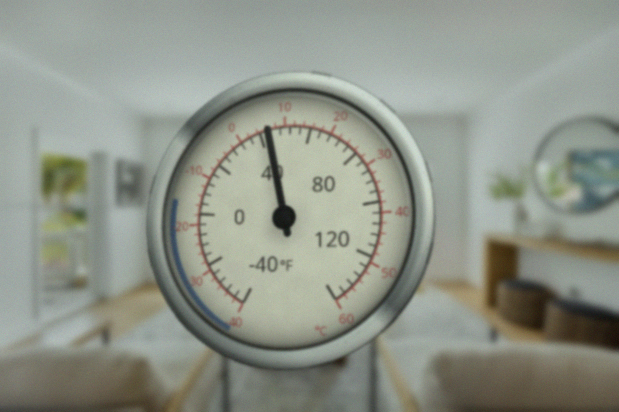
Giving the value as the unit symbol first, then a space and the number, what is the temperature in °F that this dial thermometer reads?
°F 44
